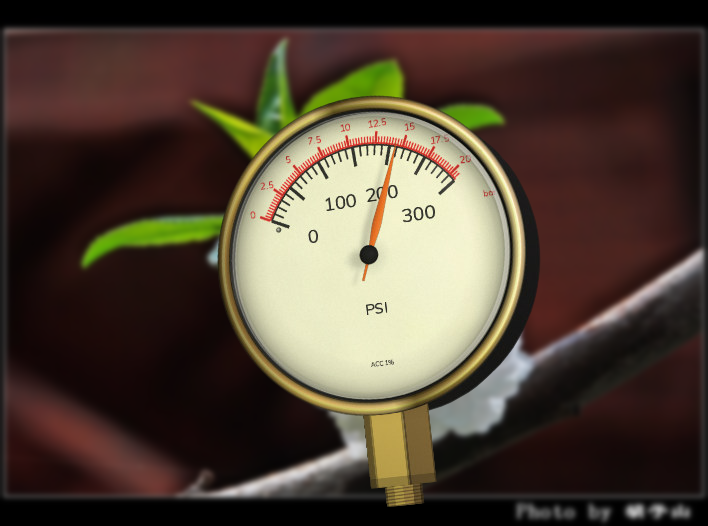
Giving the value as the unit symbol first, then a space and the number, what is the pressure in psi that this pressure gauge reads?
psi 210
